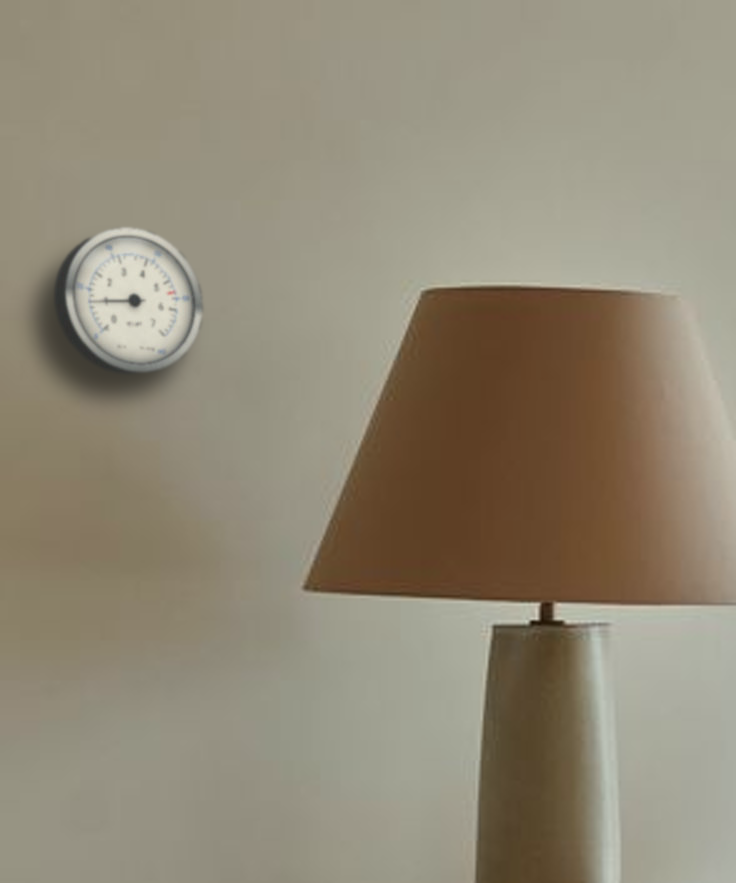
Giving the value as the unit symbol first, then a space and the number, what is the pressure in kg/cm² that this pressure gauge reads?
kg/cm² 1
